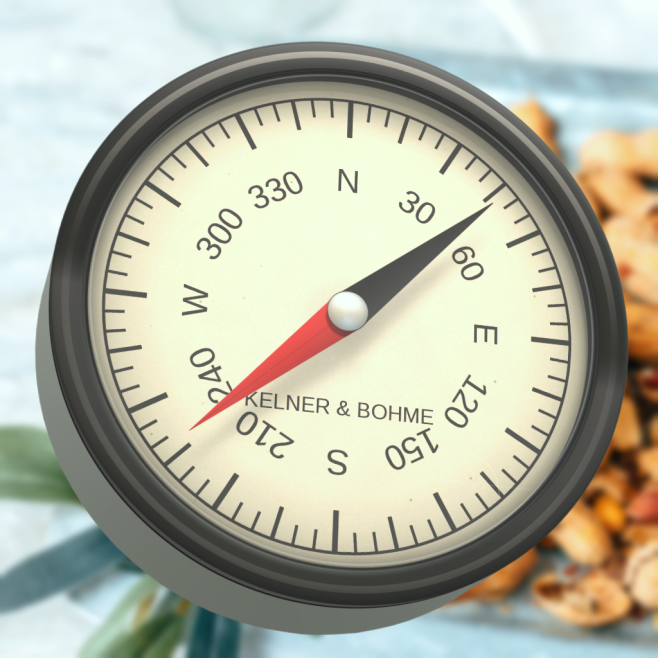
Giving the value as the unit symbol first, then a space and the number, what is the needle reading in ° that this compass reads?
° 227.5
